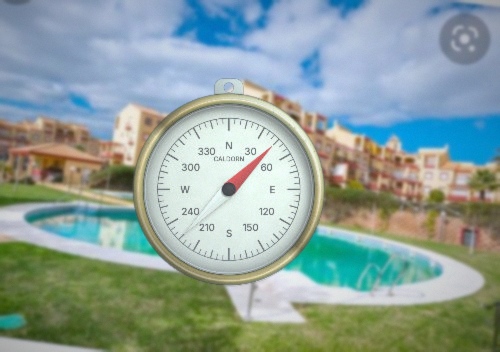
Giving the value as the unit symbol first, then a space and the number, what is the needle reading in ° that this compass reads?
° 45
